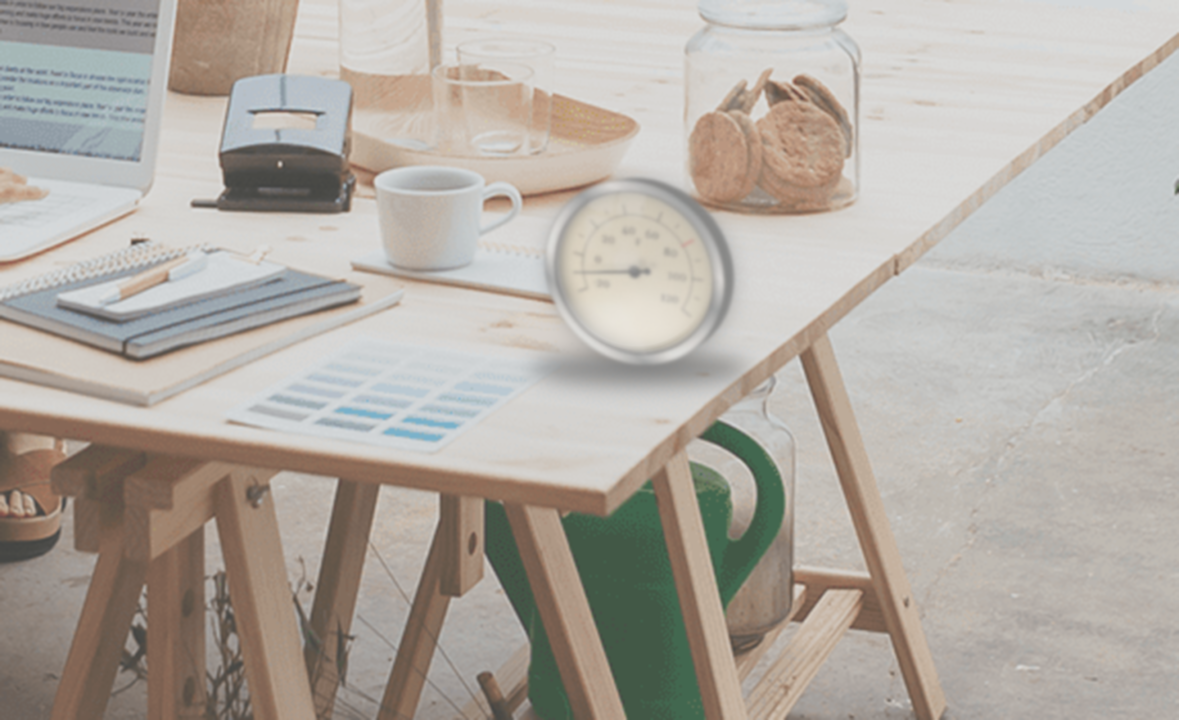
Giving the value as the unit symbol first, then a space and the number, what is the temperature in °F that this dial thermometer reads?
°F -10
